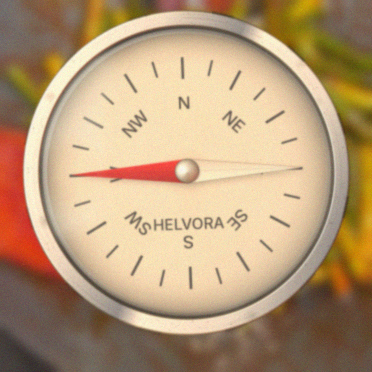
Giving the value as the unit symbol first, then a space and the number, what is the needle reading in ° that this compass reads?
° 270
